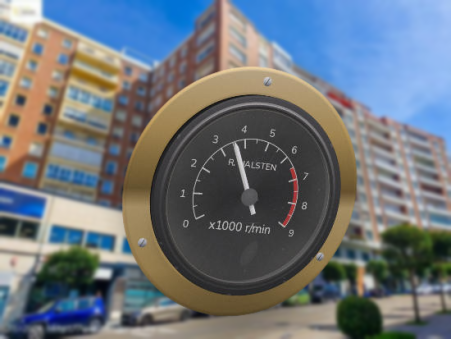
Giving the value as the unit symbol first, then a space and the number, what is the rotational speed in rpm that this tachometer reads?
rpm 3500
